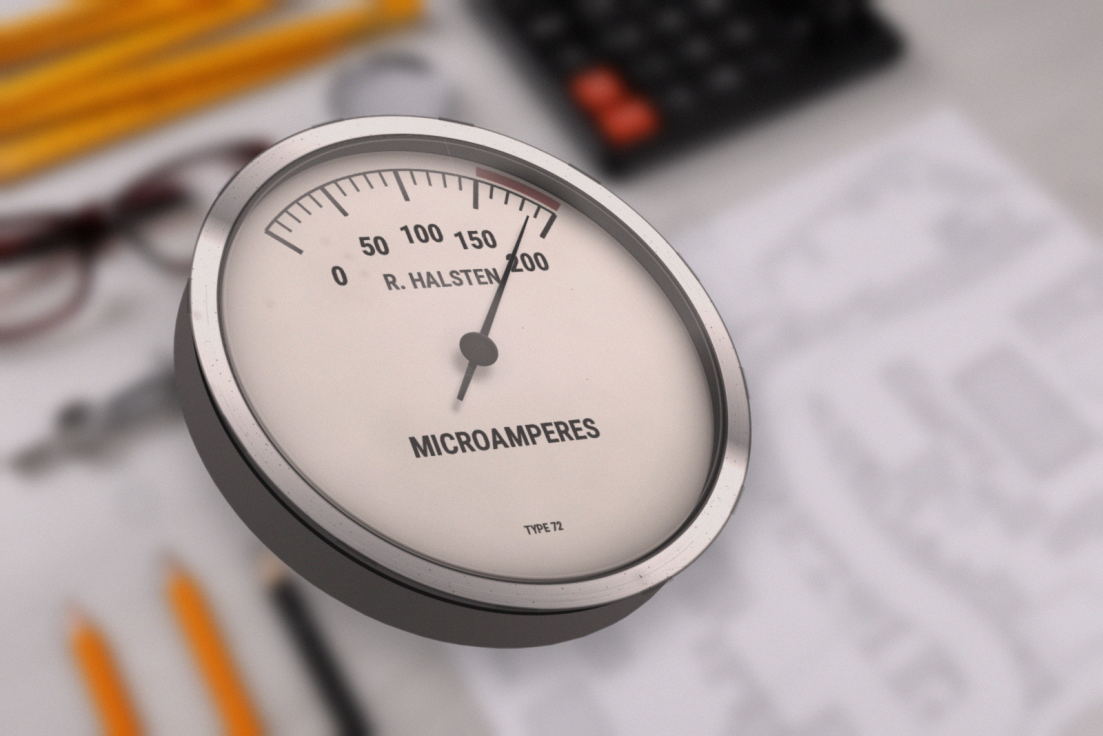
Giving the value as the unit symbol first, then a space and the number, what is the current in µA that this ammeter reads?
µA 185
